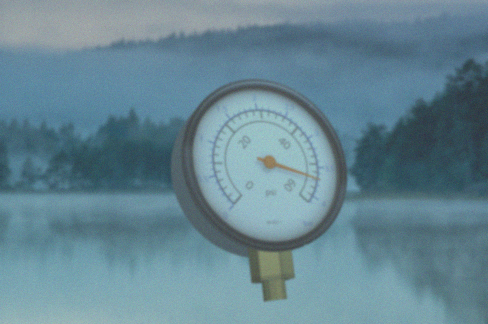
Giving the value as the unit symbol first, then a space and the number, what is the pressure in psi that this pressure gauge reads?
psi 54
